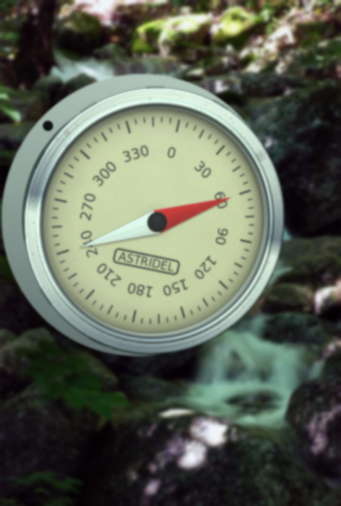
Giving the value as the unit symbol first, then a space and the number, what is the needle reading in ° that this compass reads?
° 60
